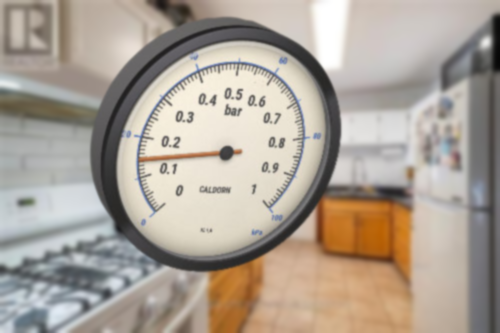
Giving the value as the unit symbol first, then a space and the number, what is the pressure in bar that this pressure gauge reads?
bar 0.15
